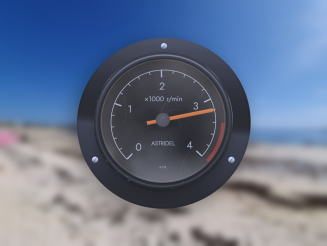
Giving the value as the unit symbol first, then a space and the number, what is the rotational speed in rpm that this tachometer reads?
rpm 3200
